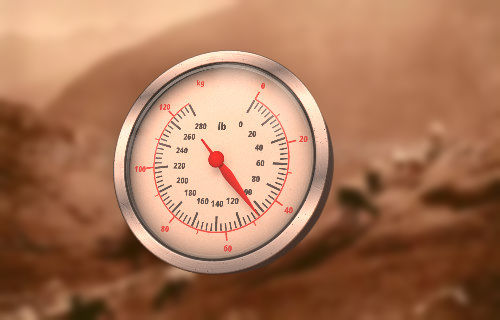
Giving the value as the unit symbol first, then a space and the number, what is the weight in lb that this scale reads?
lb 104
